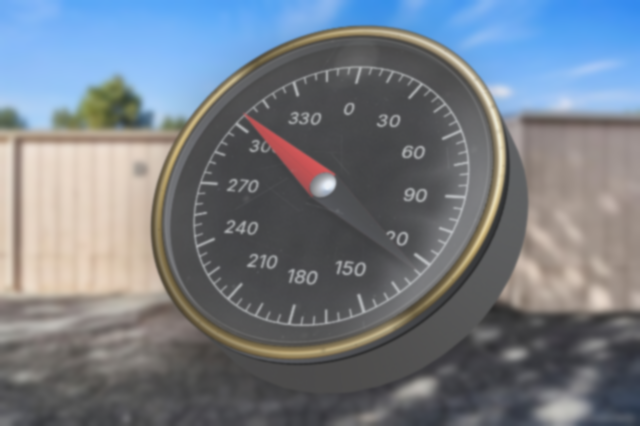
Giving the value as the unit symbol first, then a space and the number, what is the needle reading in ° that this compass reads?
° 305
